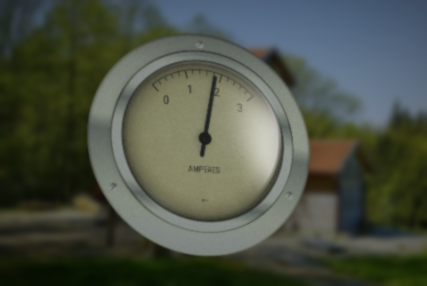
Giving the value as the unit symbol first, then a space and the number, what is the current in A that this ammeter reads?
A 1.8
